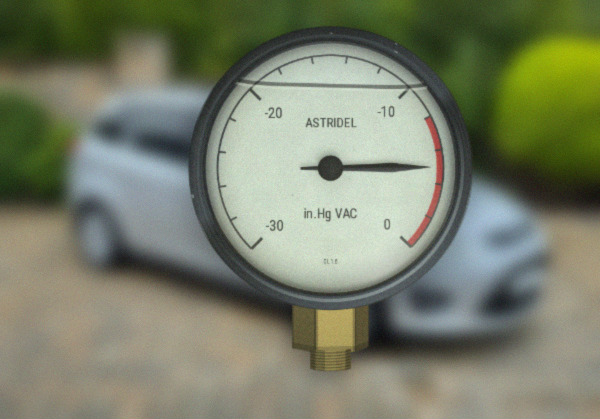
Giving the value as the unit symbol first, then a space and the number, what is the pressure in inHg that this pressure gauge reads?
inHg -5
